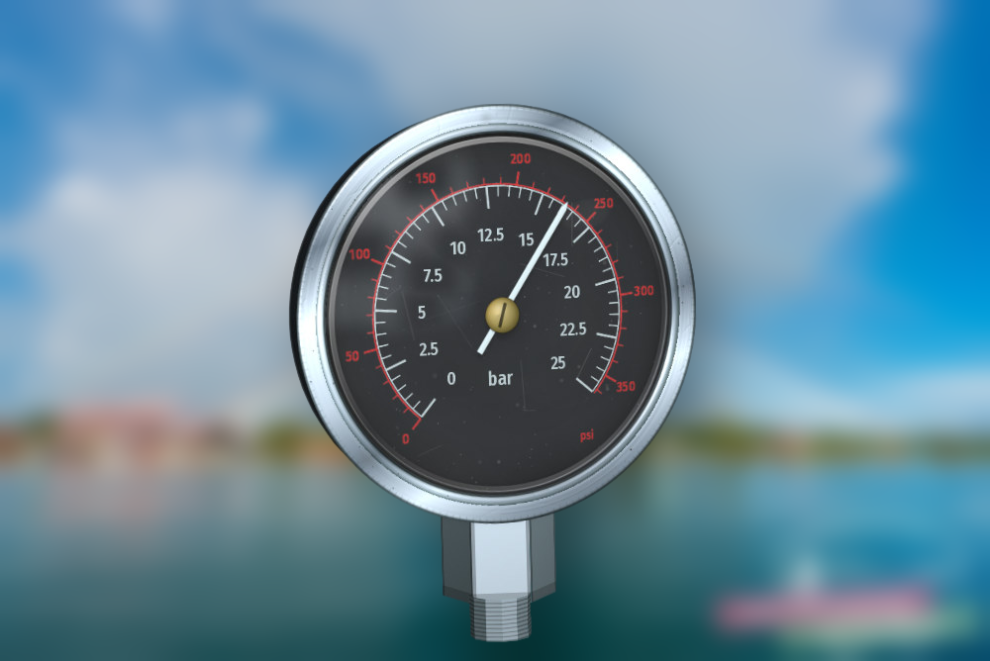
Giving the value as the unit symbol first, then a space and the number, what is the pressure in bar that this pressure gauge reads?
bar 16
